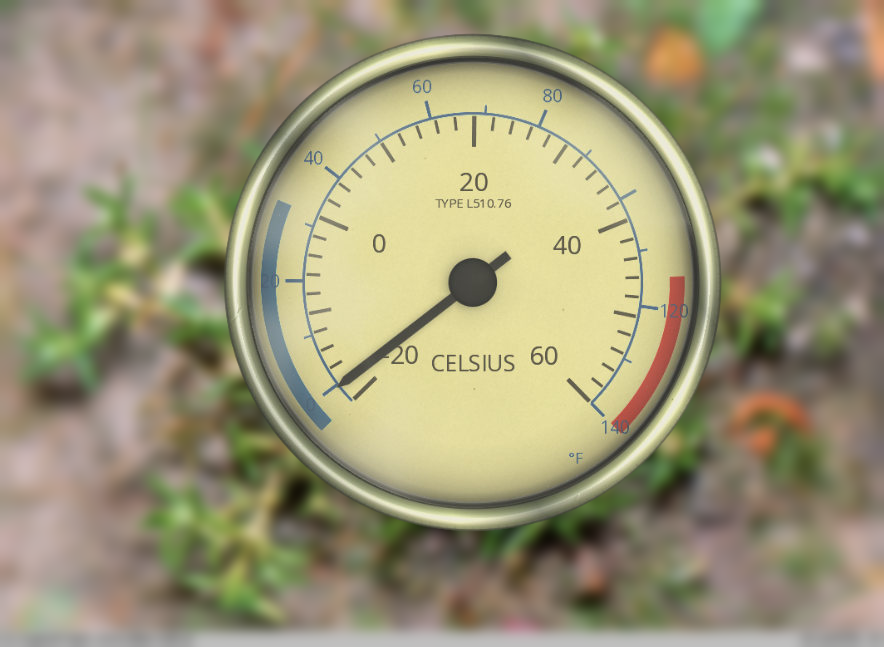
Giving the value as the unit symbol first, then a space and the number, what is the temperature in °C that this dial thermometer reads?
°C -18
